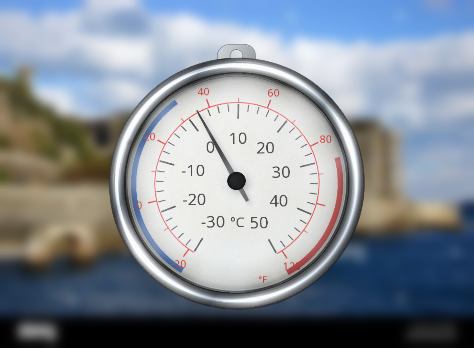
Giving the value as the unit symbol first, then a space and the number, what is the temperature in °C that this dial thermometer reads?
°C 2
